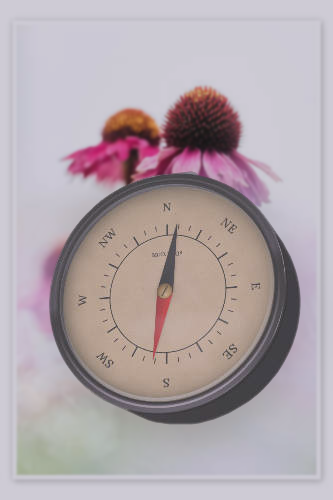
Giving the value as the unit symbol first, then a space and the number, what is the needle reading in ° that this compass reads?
° 190
